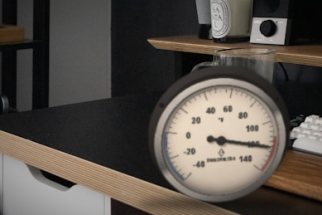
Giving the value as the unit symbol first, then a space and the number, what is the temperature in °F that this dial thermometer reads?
°F 120
